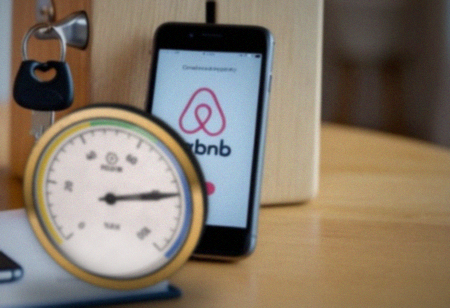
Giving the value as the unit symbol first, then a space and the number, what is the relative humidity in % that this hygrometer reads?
% 80
